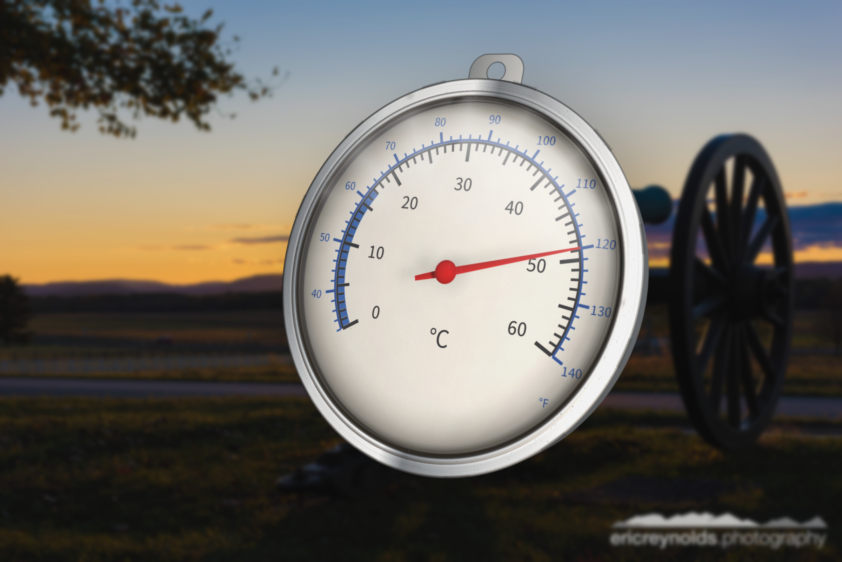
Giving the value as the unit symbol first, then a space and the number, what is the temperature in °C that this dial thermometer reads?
°C 49
